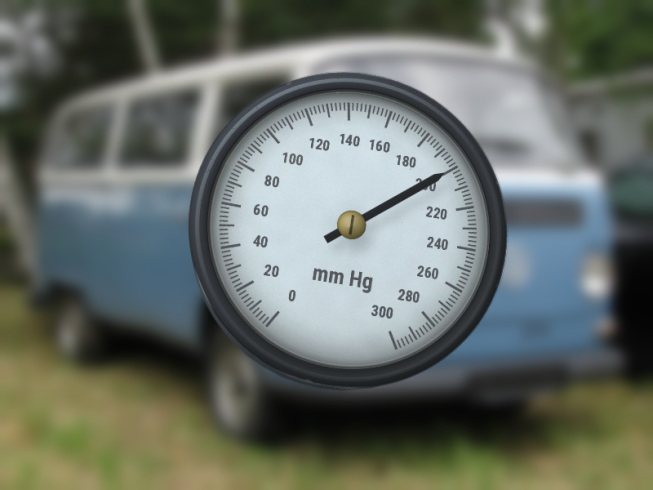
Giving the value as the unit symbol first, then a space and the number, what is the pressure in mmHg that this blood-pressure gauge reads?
mmHg 200
